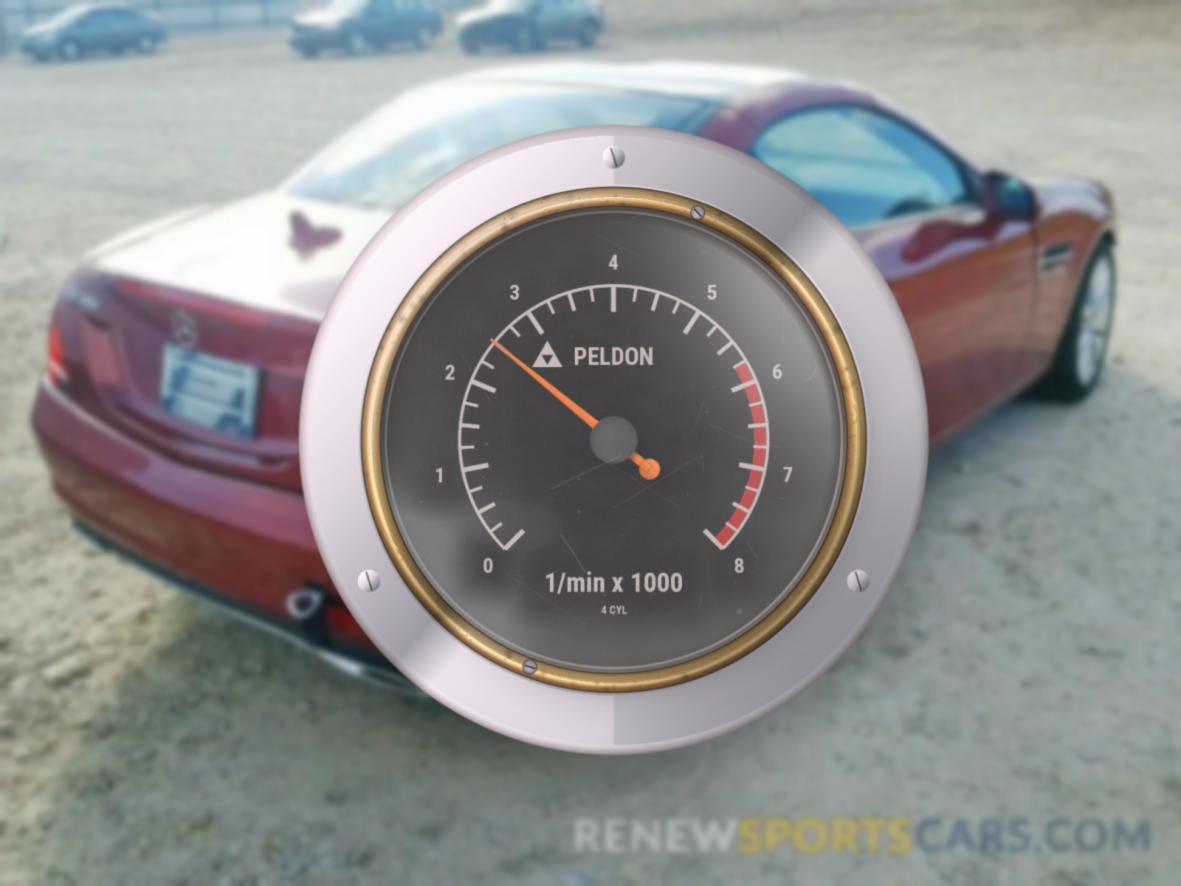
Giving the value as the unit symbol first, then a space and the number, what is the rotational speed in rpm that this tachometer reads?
rpm 2500
